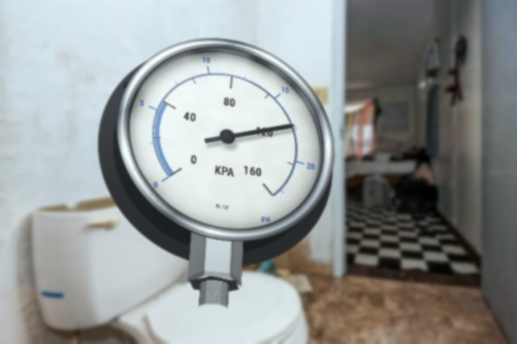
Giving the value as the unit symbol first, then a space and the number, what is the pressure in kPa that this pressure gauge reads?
kPa 120
